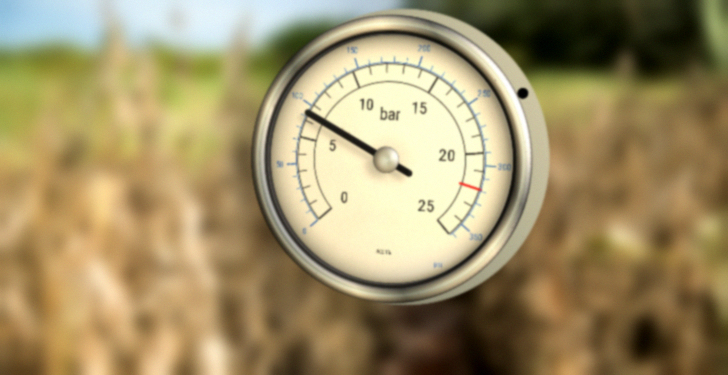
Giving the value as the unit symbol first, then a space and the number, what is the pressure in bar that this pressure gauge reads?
bar 6.5
